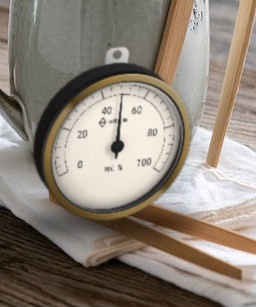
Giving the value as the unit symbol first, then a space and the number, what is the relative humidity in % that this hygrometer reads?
% 48
